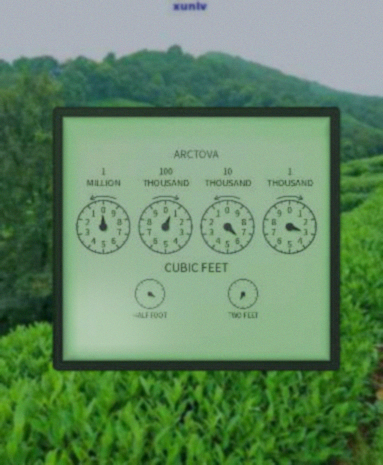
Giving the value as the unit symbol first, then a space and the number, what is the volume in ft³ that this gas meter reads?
ft³ 6300
